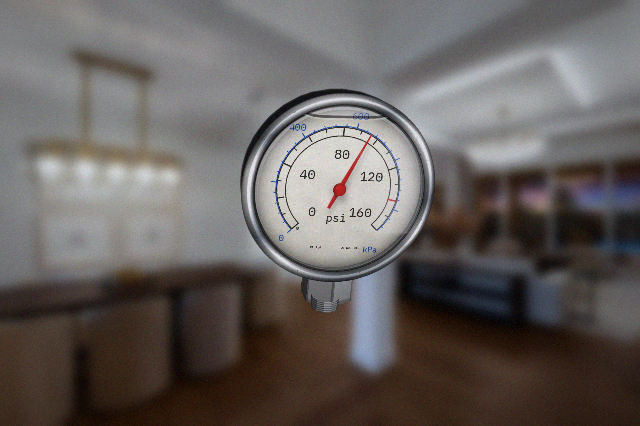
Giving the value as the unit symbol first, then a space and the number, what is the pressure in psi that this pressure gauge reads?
psi 95
